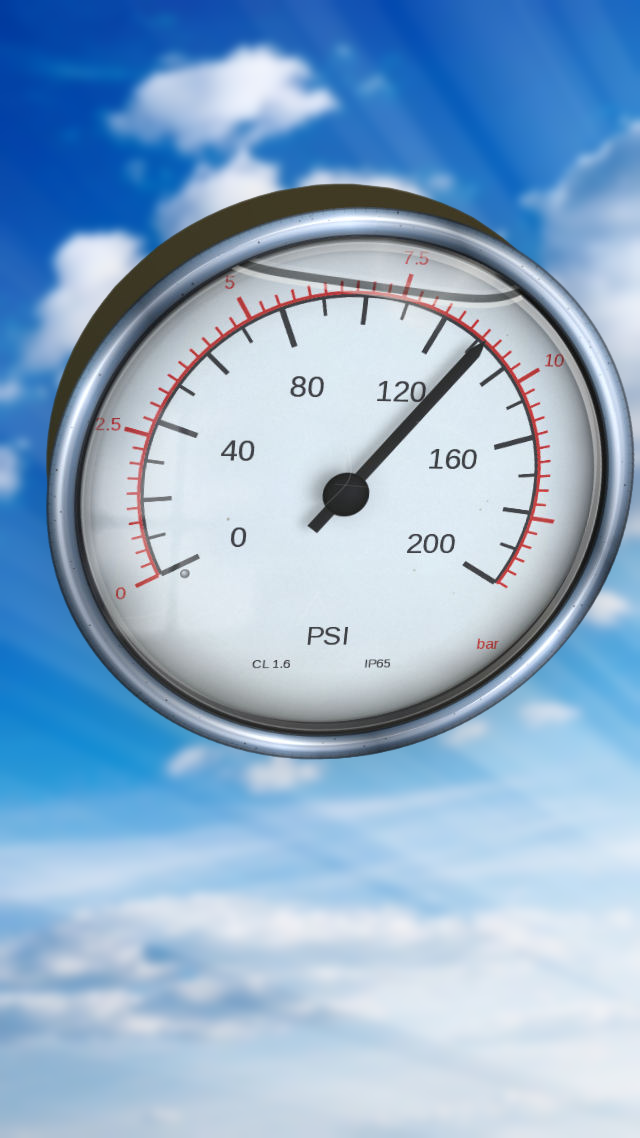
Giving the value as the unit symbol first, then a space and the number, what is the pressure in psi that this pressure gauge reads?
psi 130
